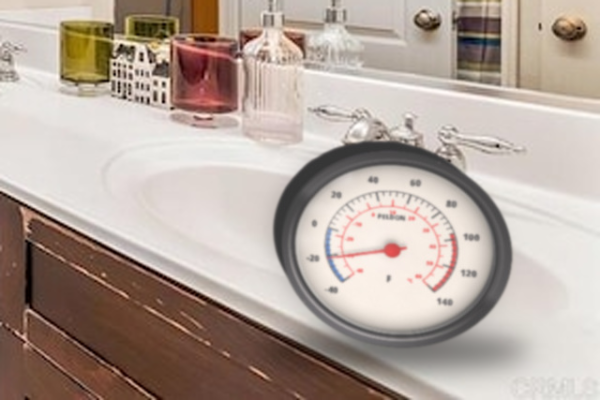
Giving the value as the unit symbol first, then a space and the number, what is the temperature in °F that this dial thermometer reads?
°F -20
